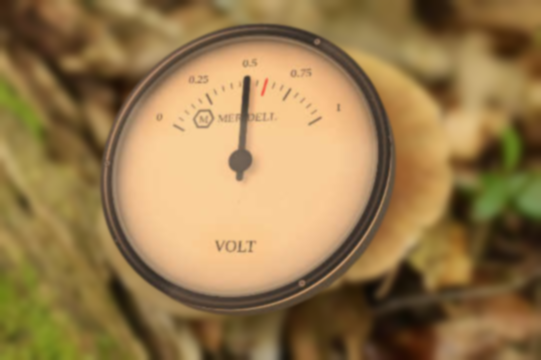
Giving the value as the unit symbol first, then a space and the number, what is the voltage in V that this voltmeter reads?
V 0.5
